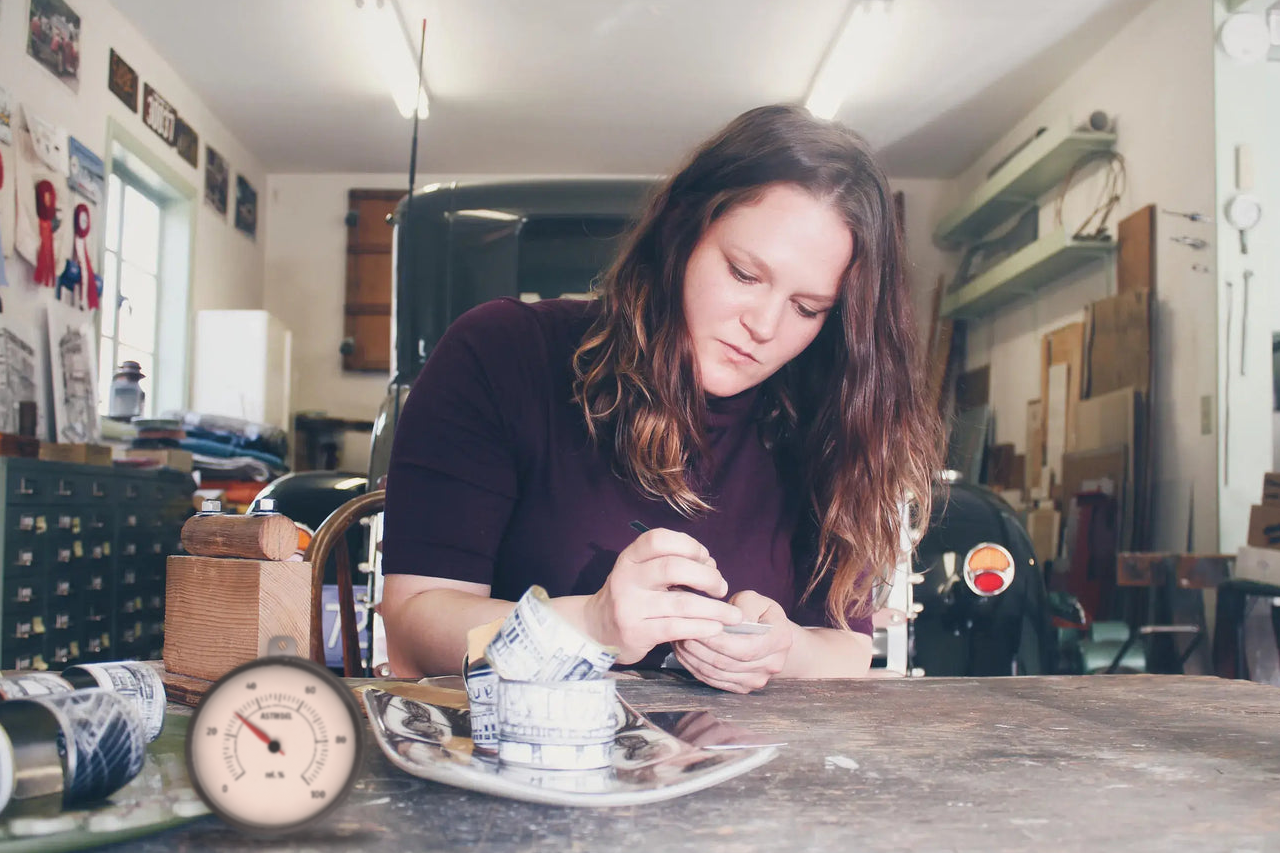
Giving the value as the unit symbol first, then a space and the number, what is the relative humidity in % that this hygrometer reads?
% 30
